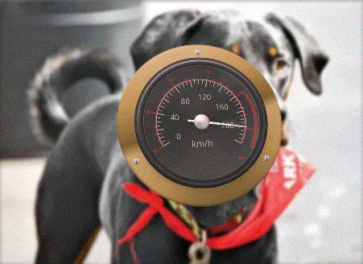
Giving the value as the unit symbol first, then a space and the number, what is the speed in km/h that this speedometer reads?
km/h 200
